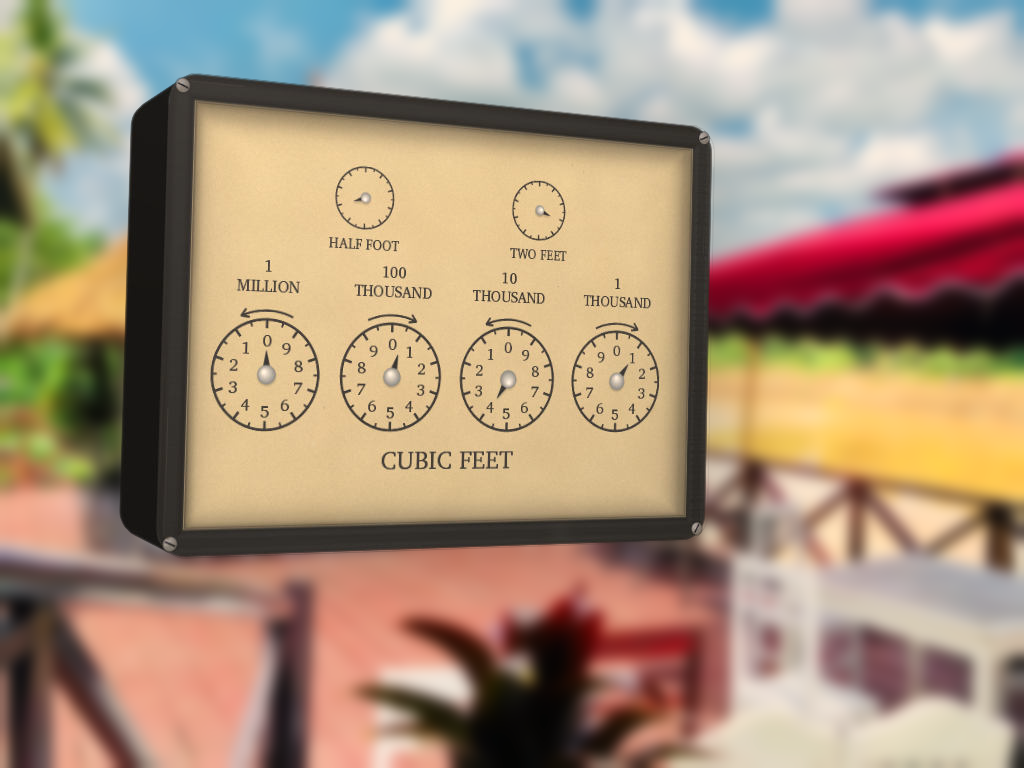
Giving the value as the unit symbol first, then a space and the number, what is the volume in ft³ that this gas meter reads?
ft³ 4100
